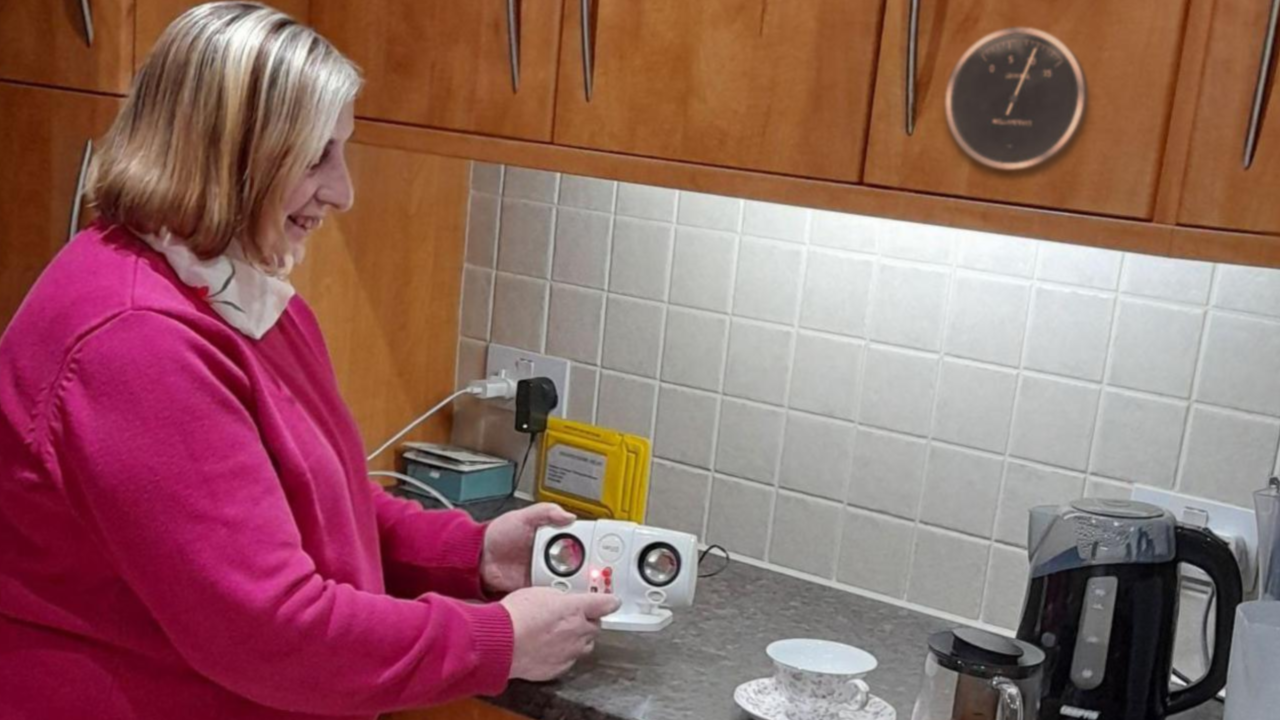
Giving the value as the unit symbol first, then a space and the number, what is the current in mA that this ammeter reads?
mA 10
